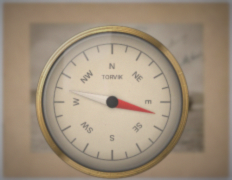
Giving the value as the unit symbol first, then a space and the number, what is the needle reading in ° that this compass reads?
° 105
